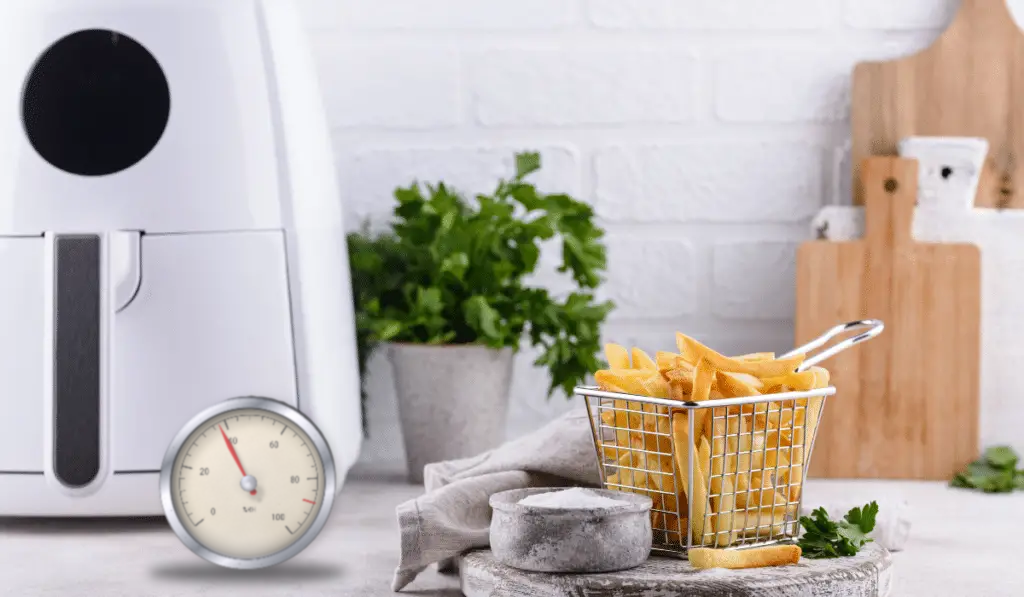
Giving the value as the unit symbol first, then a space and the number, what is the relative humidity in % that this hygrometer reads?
% 38
